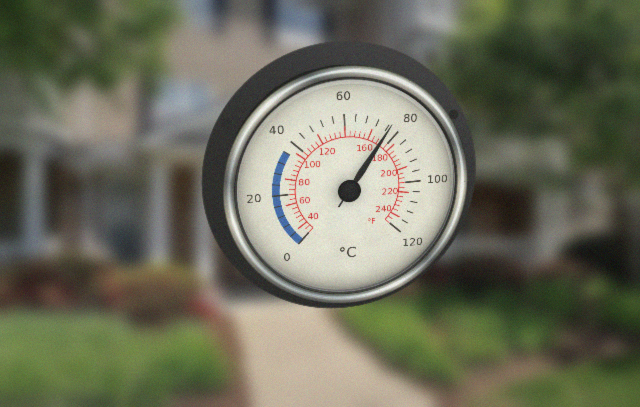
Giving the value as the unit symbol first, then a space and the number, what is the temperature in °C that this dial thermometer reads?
°C 76
